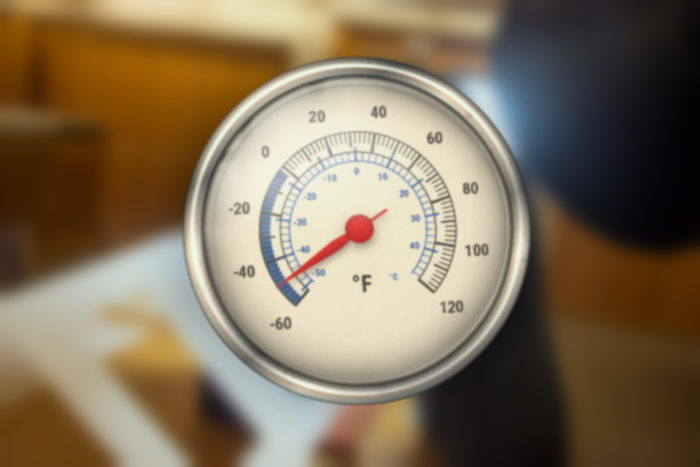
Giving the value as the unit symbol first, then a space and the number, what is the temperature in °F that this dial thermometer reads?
°F -50
